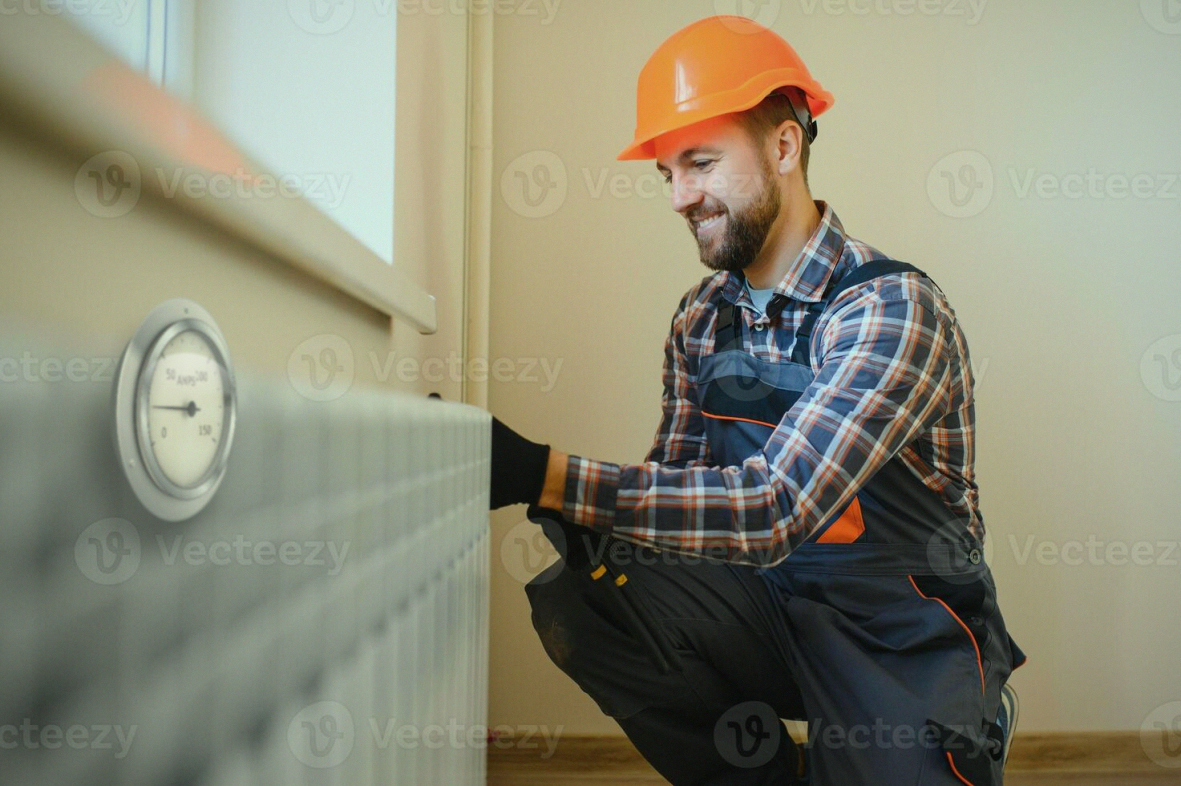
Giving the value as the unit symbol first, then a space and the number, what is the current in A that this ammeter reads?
A 20
